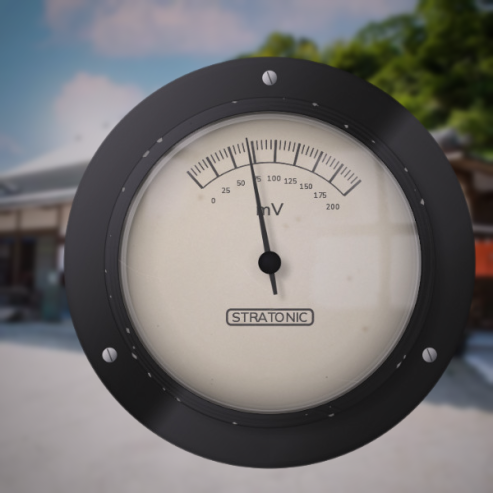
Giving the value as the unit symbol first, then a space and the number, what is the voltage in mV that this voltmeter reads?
mV 70
